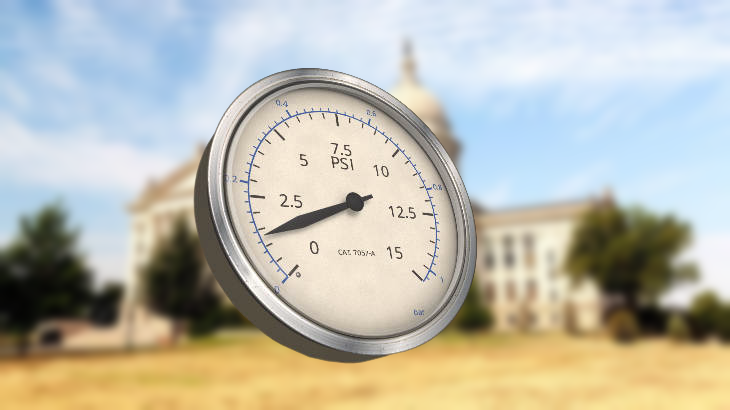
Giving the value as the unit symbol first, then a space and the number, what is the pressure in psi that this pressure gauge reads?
psi 1.25
